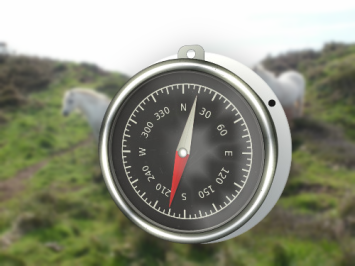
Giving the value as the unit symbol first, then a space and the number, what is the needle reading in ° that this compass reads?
° 195
